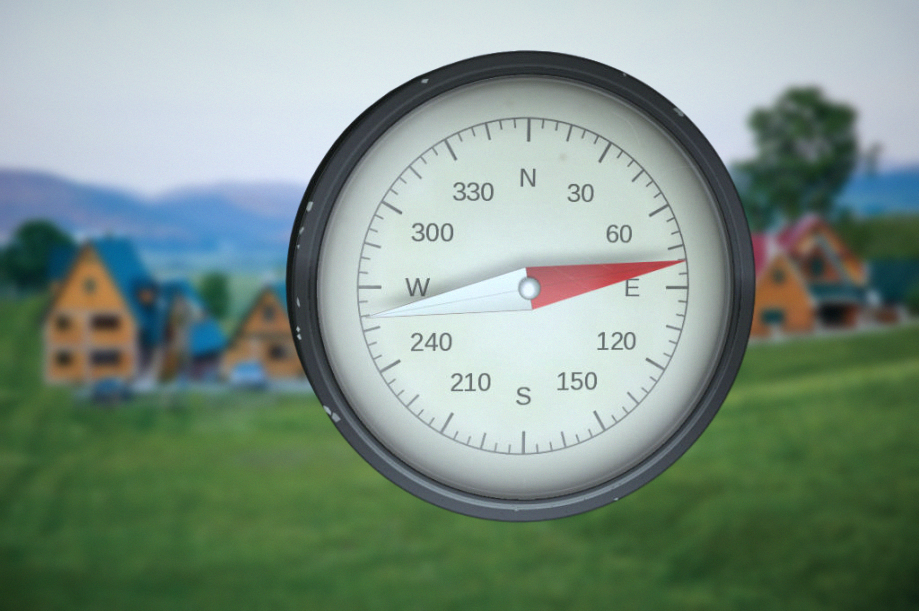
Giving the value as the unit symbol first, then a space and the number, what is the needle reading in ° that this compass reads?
° 80
